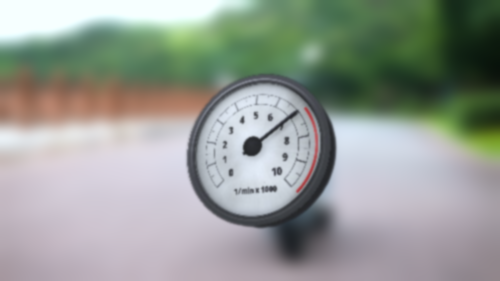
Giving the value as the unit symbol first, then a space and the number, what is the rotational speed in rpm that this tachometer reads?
rpm 7000
